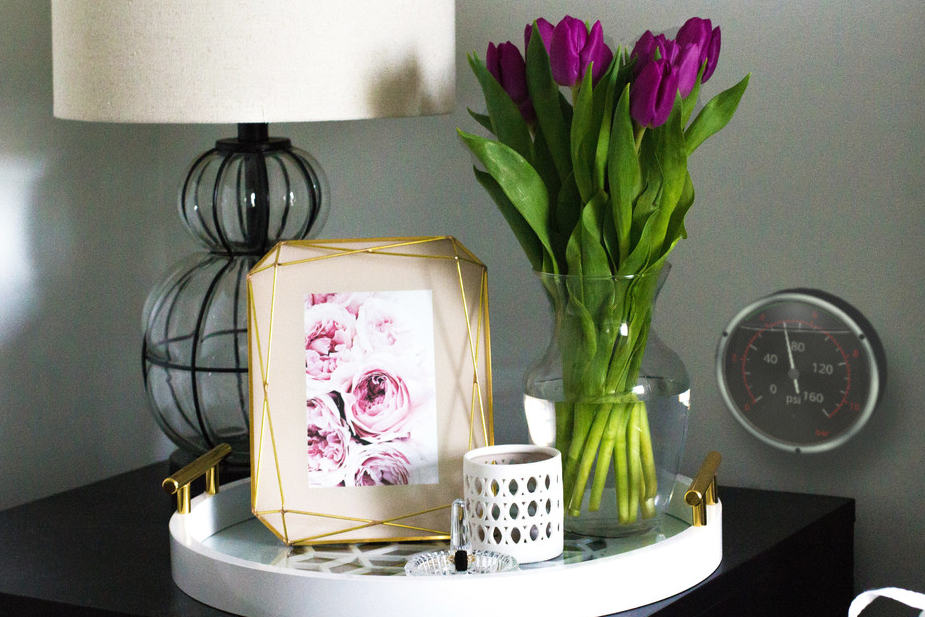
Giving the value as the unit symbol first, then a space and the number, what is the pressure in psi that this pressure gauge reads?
psi 70
